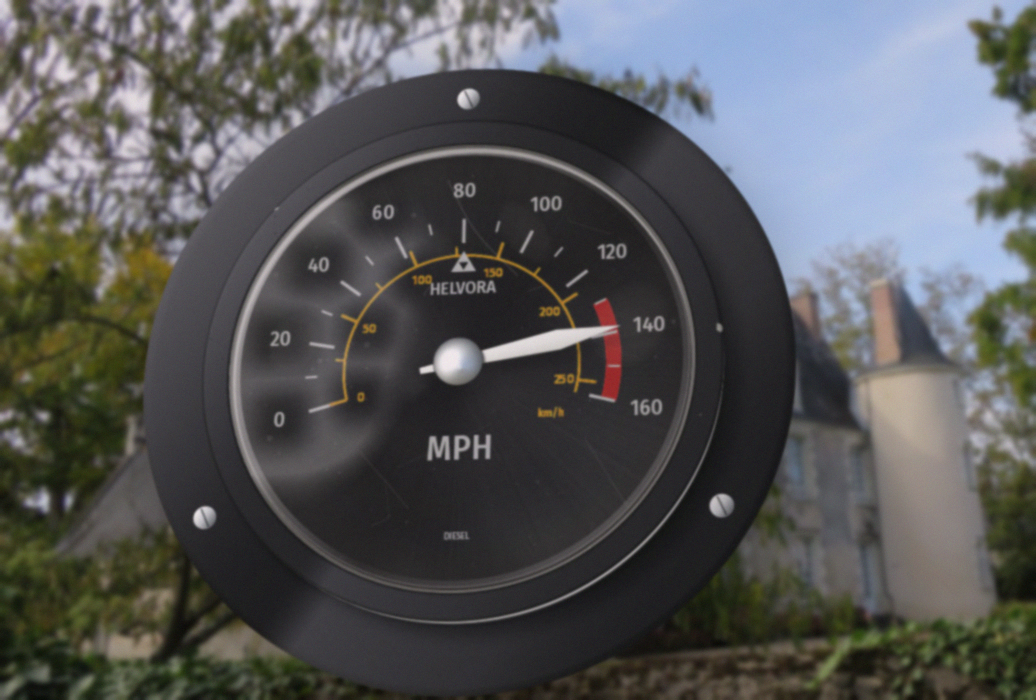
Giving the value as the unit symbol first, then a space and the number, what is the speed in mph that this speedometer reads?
mph 140
